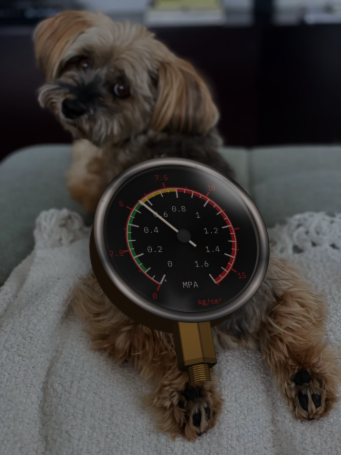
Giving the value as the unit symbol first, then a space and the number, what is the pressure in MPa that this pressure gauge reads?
MPa 0.55
